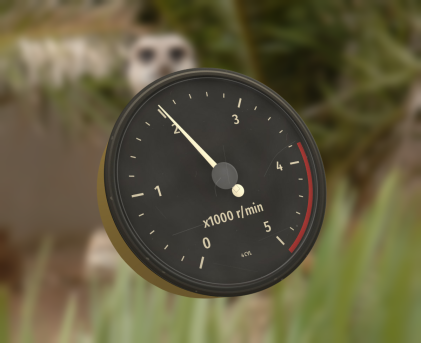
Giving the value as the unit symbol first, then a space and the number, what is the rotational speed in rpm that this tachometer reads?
rpm 2000
